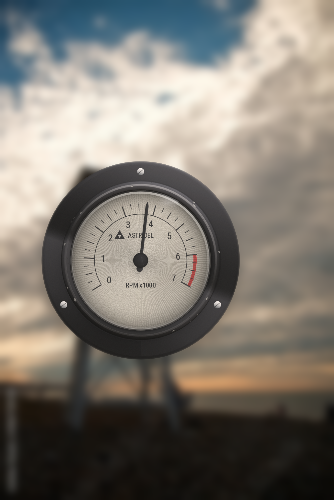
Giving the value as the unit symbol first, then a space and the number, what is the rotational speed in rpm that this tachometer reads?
rpm 3750
